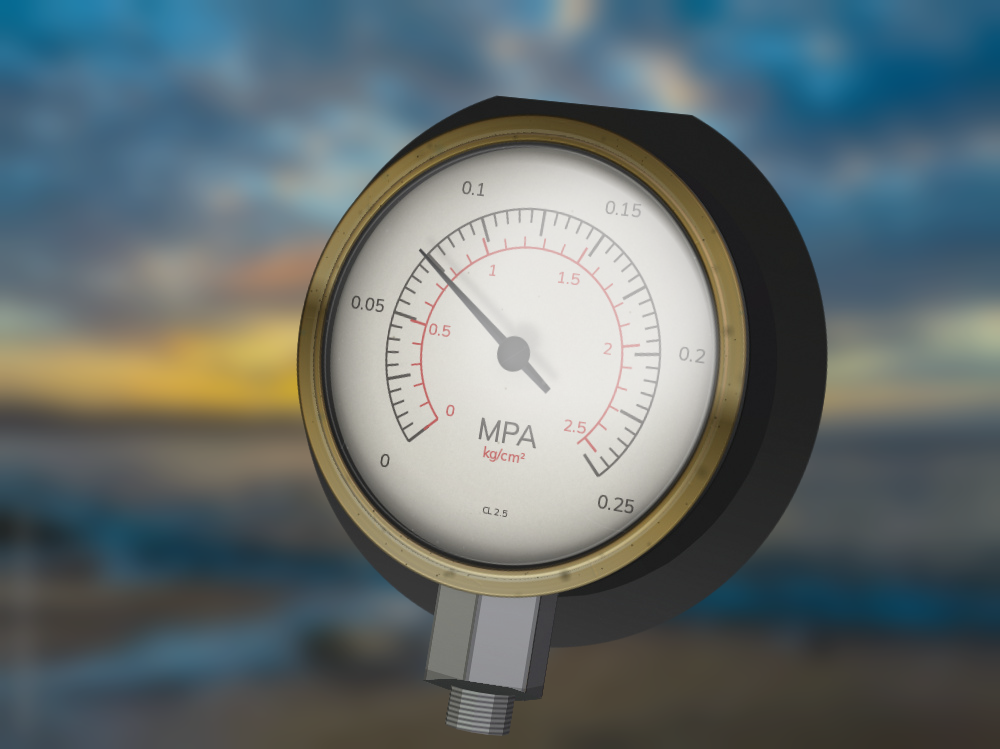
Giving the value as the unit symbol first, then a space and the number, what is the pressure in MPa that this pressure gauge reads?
MPa 0.075
